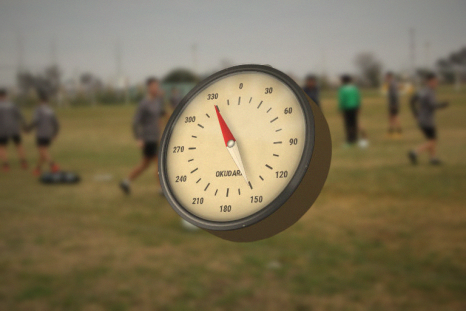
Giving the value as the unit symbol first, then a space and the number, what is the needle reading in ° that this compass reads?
° 330
